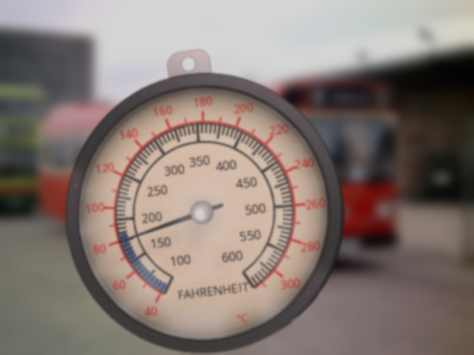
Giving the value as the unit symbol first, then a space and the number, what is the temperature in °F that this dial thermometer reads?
°F 175
